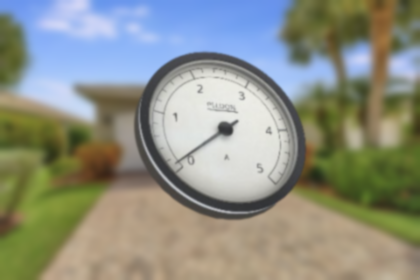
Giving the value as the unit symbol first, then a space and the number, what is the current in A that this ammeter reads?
A 0.1
